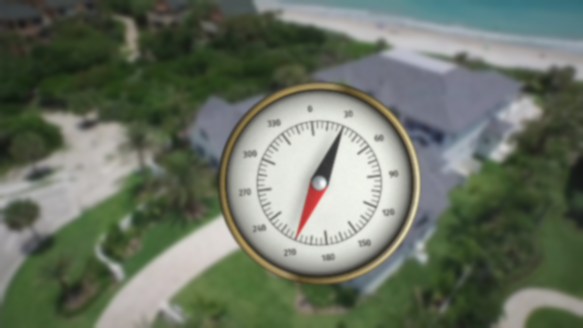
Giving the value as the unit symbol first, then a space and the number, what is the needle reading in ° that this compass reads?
° 210
